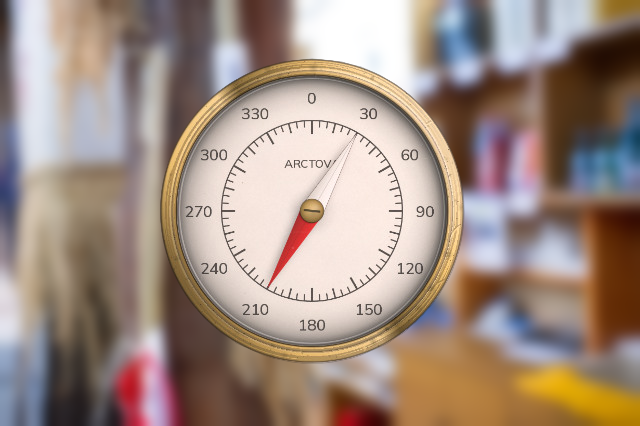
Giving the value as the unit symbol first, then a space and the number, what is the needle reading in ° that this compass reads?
° 210
